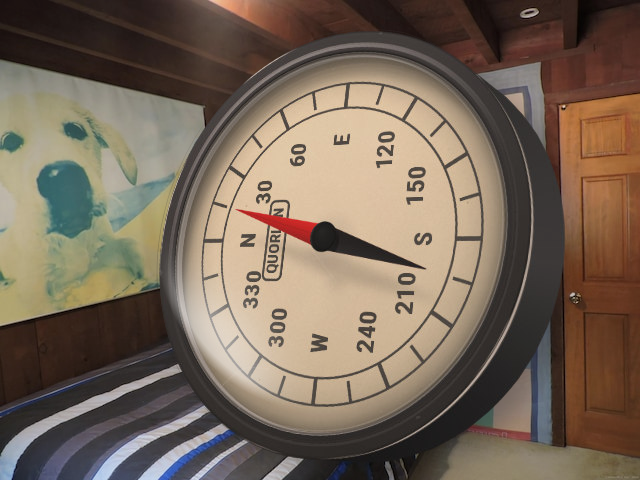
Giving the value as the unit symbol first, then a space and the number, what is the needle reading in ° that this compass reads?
° 15
